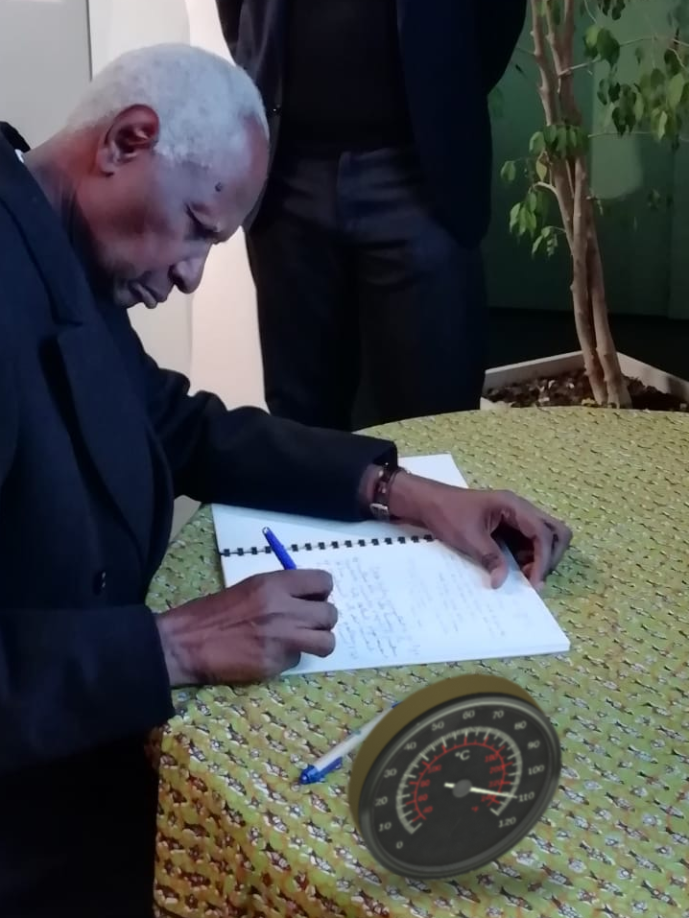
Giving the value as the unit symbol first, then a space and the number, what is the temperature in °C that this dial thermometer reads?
°C 110
